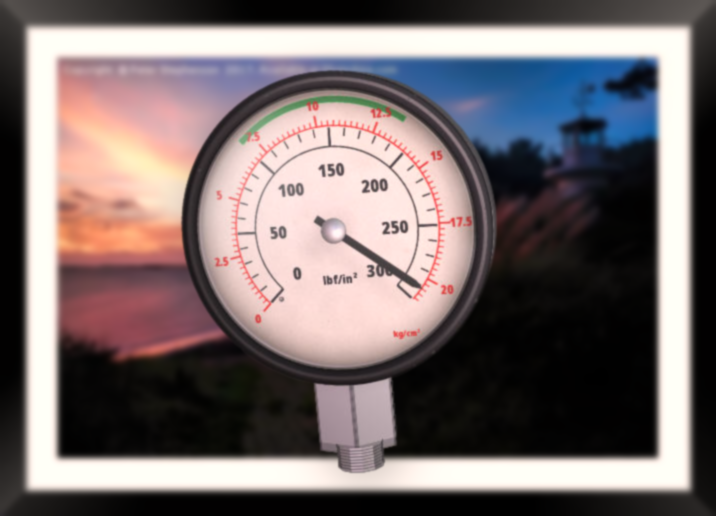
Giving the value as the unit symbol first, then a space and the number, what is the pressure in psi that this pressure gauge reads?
psi 290
